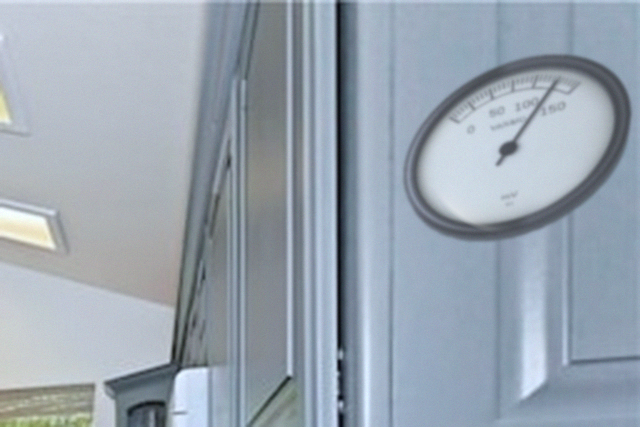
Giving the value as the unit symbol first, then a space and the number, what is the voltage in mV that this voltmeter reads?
mV 125
